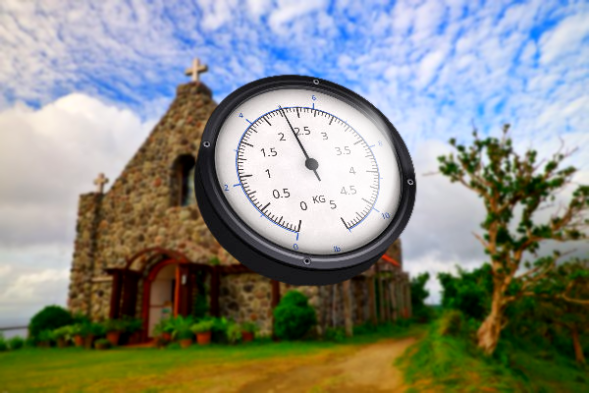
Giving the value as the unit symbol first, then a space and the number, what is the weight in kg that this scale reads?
kg 2.25
